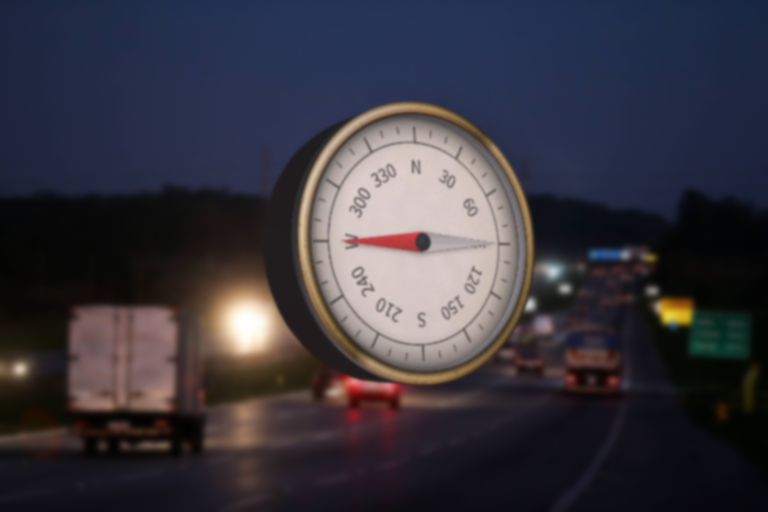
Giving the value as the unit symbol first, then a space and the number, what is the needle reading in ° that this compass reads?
° 270
